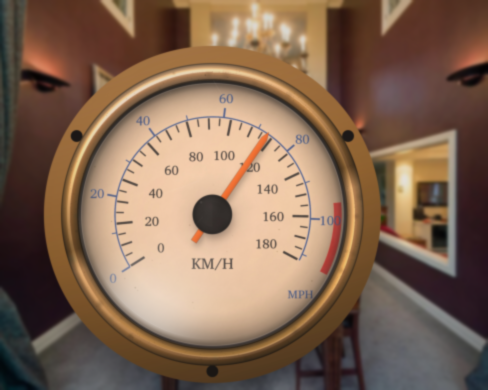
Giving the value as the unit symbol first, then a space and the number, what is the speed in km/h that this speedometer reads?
km/h 117.5
